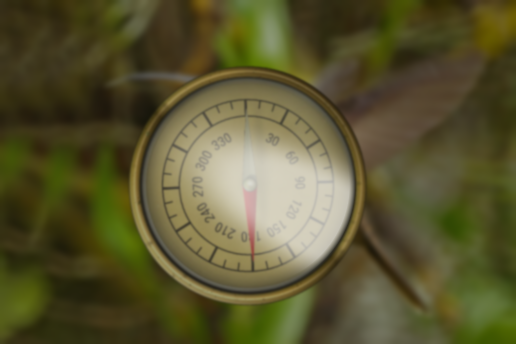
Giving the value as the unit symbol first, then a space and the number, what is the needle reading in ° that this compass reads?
° 180
